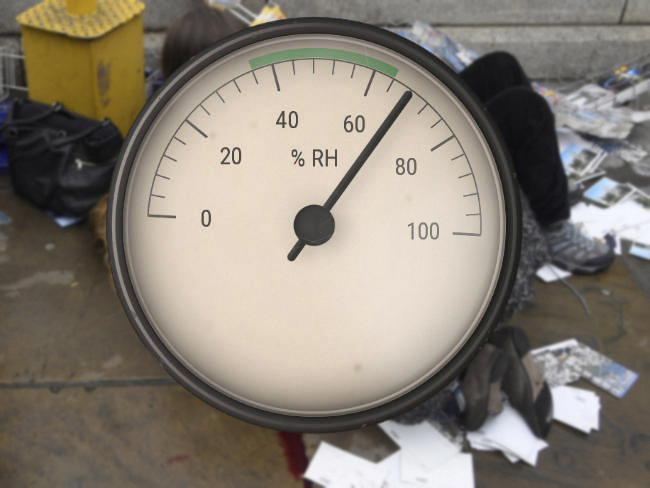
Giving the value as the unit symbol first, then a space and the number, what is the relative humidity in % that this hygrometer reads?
% 68
